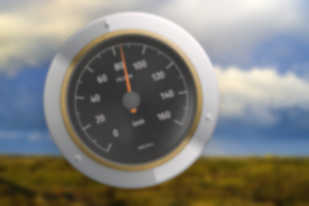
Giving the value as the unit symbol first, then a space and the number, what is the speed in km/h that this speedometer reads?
km/h 85
